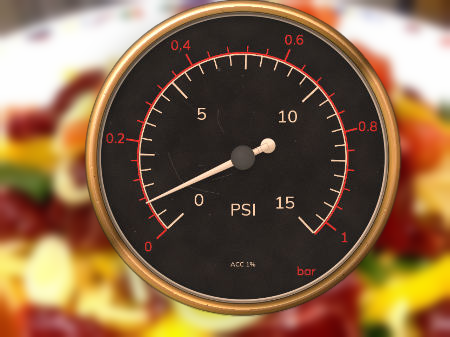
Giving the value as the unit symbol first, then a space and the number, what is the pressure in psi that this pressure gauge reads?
psi 1
